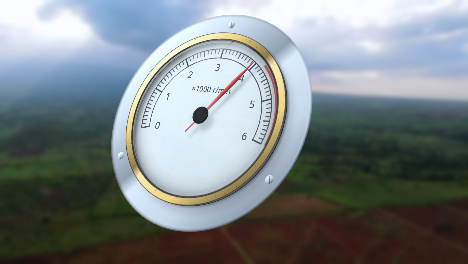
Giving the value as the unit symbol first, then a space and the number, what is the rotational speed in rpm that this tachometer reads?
rpm 4000
